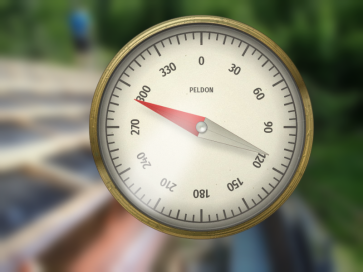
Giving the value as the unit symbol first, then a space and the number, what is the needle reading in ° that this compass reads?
° 292.5
